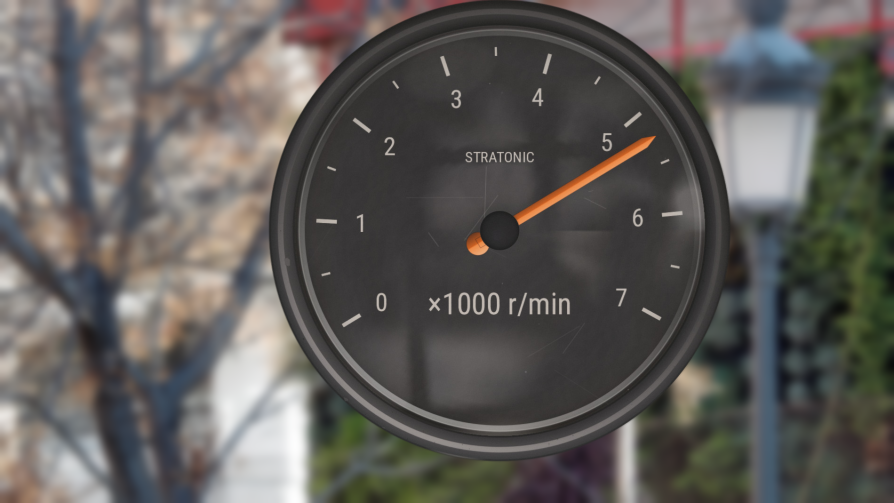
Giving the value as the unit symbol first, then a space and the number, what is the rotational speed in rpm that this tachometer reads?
rpm 5250
